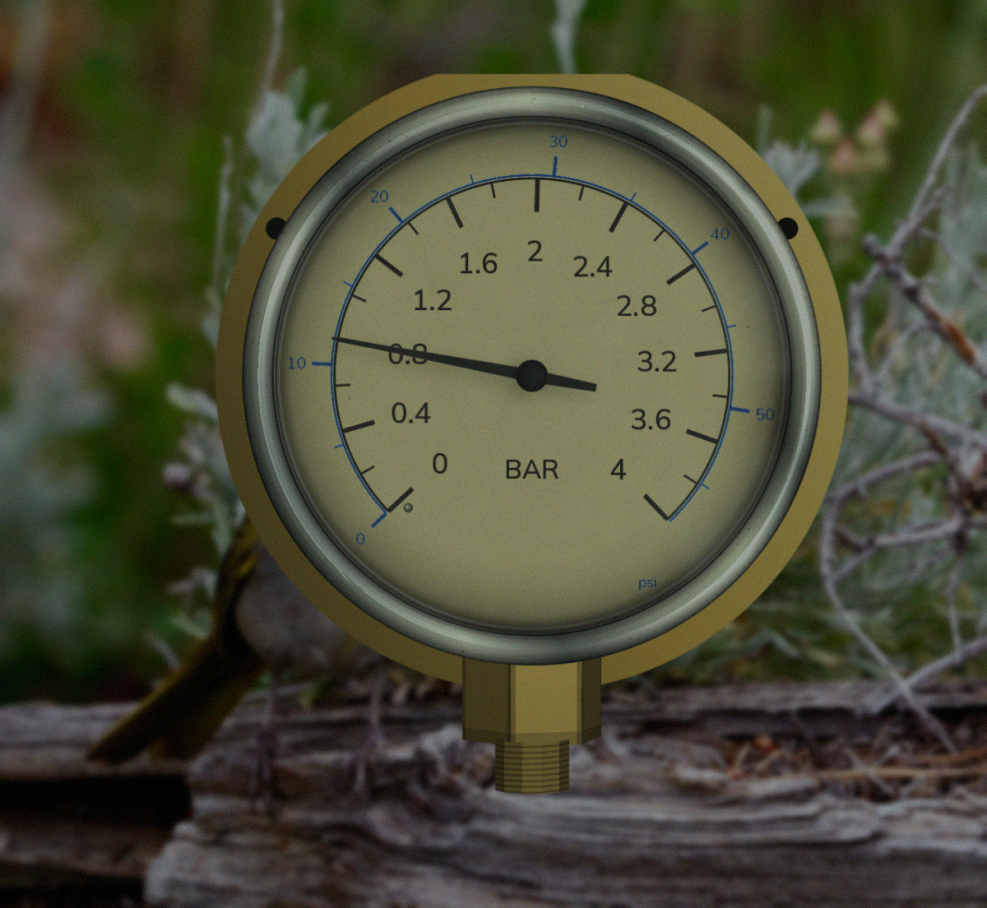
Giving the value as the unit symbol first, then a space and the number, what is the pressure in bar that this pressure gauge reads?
bar 0.8
